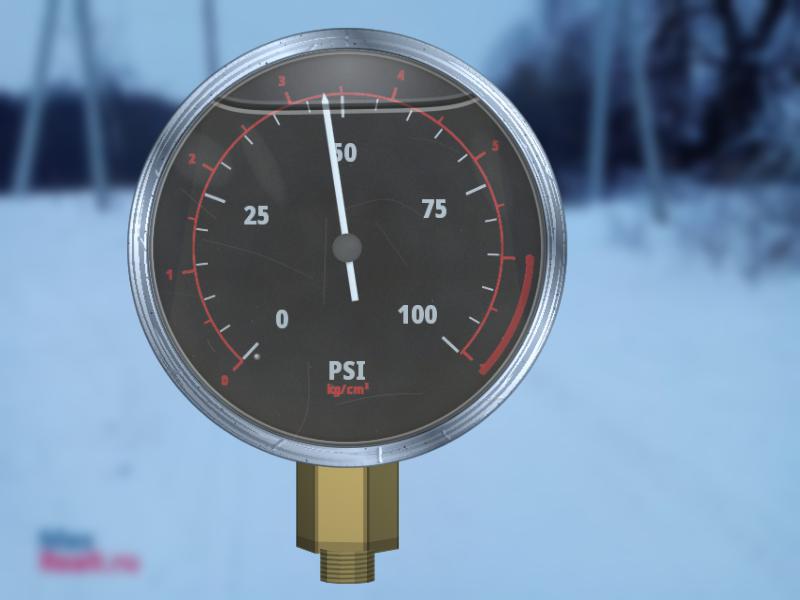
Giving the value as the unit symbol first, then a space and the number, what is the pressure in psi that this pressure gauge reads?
psi 47.5
